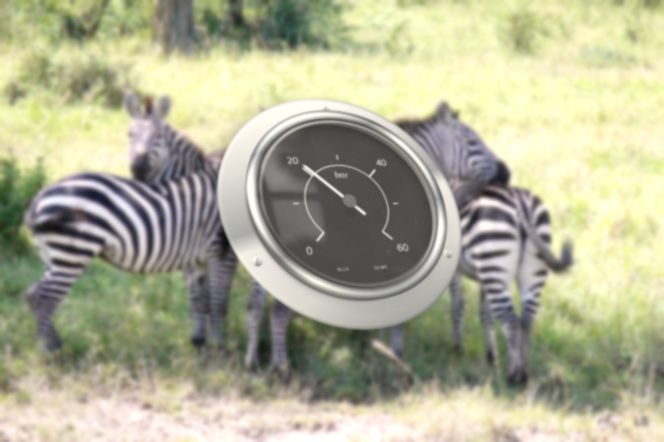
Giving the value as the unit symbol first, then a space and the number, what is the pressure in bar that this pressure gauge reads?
bar 20
